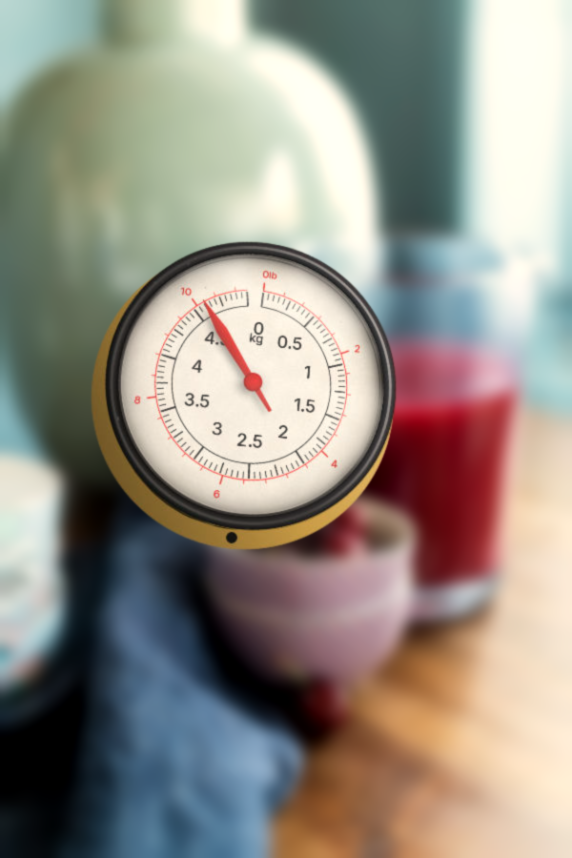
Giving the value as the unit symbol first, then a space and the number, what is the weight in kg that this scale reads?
kg 4.6
